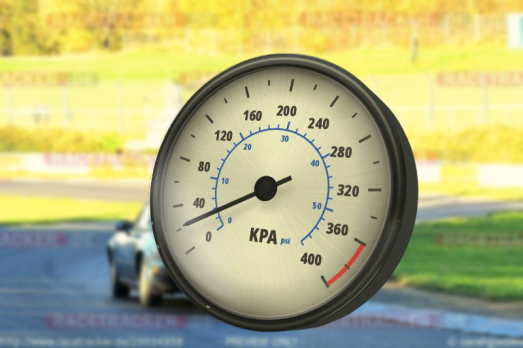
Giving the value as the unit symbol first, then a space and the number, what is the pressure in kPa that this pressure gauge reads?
kPa 20
